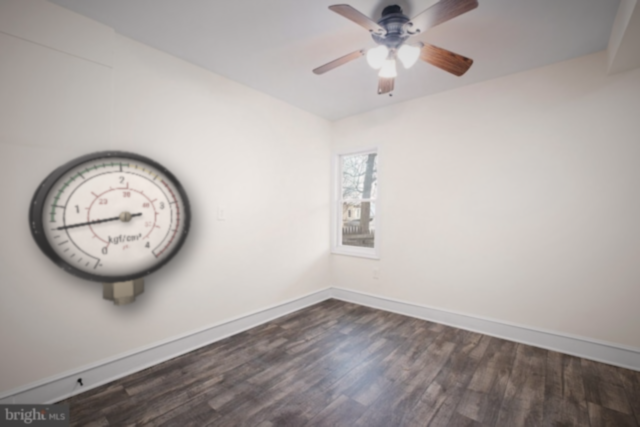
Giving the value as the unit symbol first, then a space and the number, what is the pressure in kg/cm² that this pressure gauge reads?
kg/cm² 0.7
